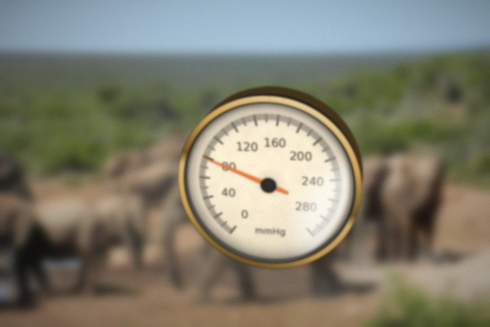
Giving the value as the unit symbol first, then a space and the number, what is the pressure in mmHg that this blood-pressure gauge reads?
mmHg 80
